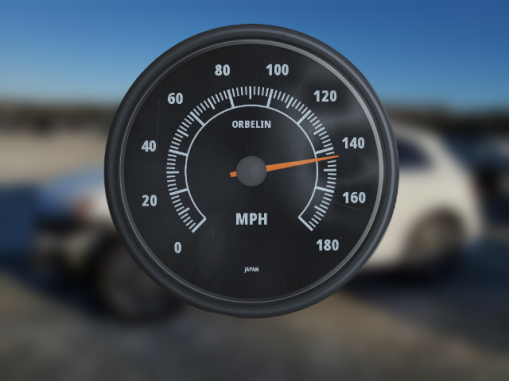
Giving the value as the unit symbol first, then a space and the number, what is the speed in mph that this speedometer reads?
mph 144
